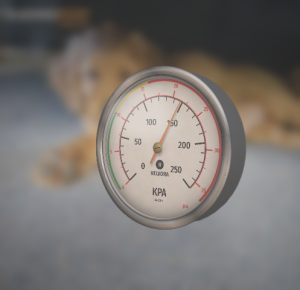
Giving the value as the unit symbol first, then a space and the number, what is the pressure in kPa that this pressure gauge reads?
kPa 150
